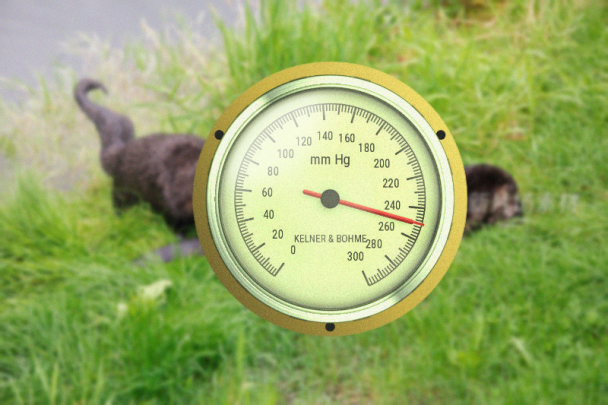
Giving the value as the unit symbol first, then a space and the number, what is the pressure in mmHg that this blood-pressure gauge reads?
mmHg 250
